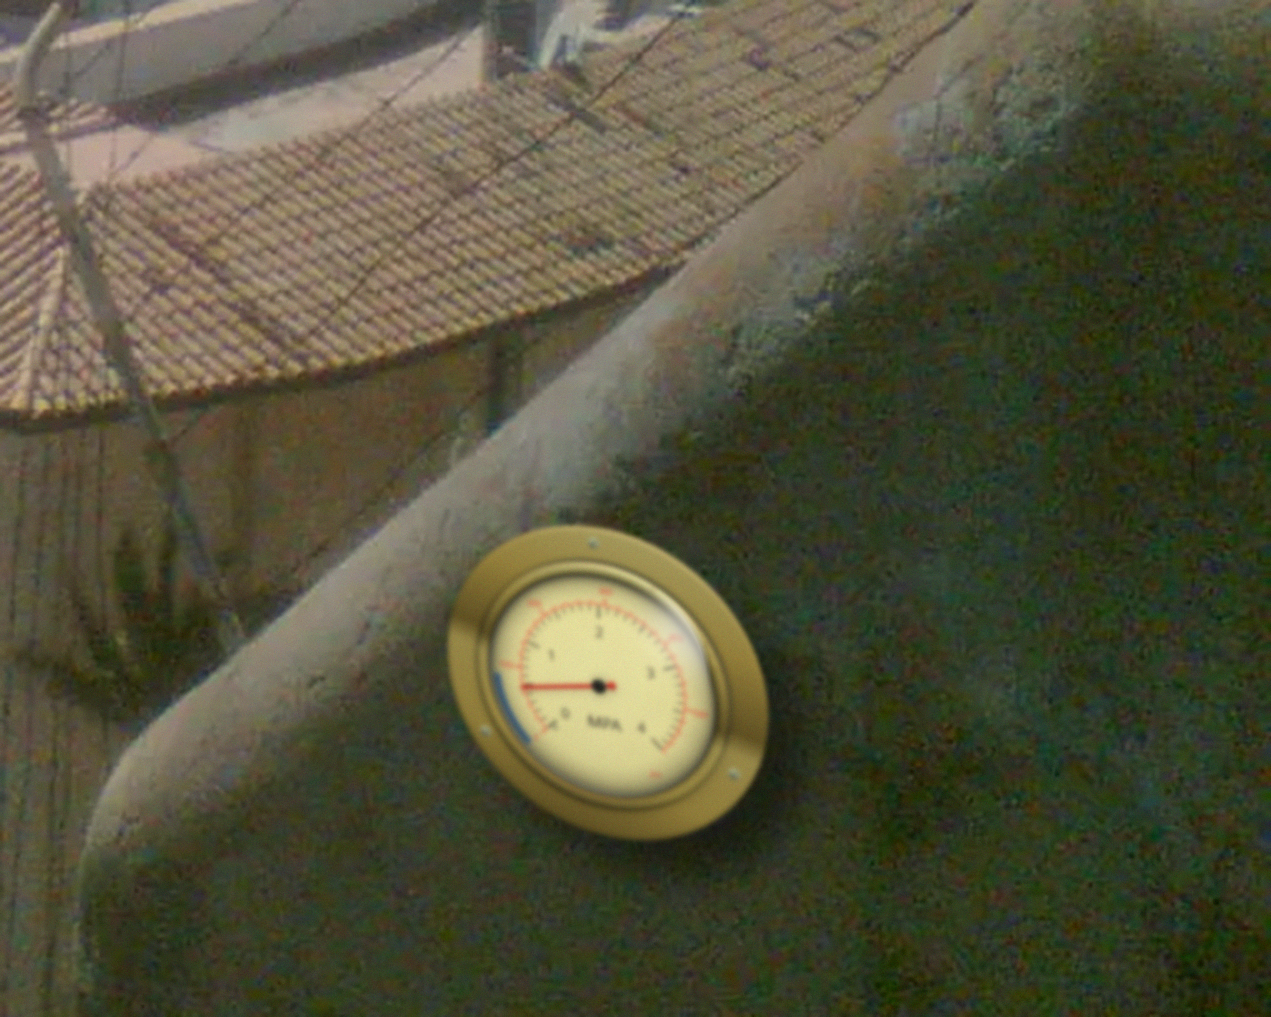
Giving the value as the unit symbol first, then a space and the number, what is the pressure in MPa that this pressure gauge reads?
MPa 0.5
